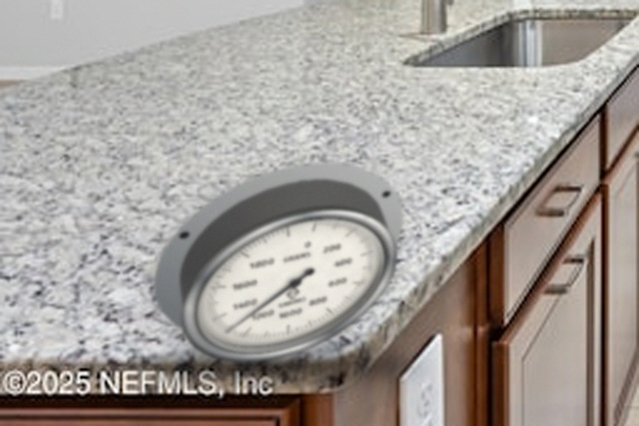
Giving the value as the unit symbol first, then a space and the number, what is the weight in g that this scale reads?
g 1300
